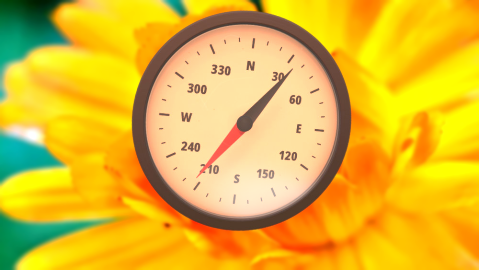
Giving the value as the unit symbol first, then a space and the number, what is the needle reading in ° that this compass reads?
° 215
